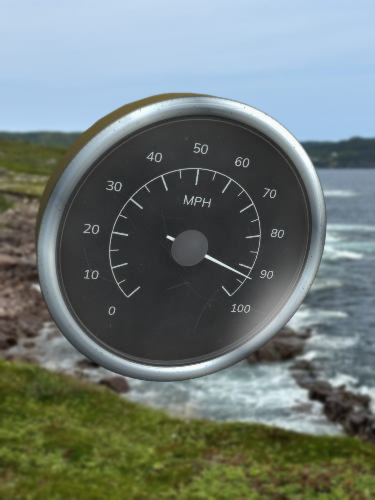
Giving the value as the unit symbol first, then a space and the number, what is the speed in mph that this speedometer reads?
mph 92.5
